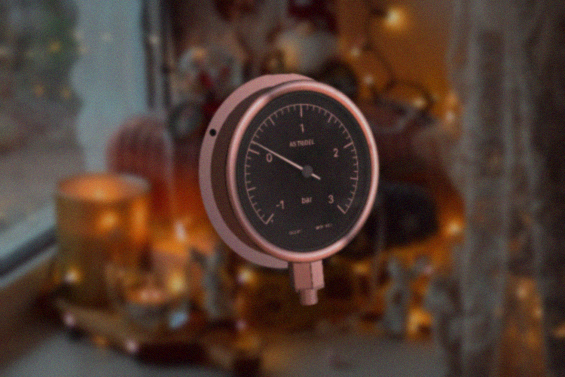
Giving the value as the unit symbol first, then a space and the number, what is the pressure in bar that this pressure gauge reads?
bar 0.1
